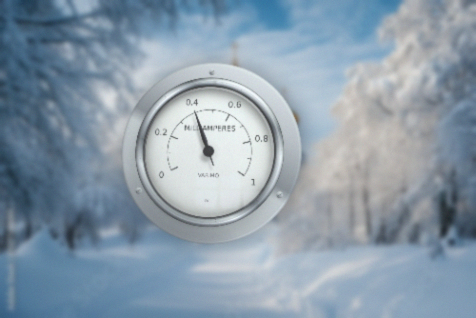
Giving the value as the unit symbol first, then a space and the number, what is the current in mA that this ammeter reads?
mA 0.4
